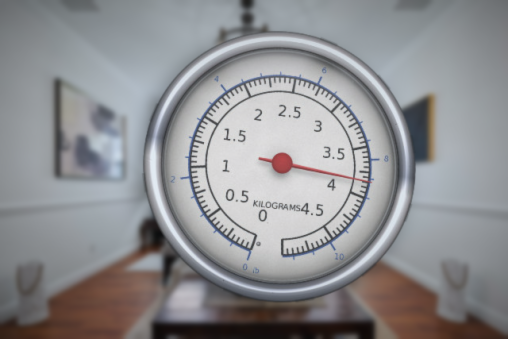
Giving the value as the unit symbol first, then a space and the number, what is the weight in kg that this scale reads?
kg 3.85
